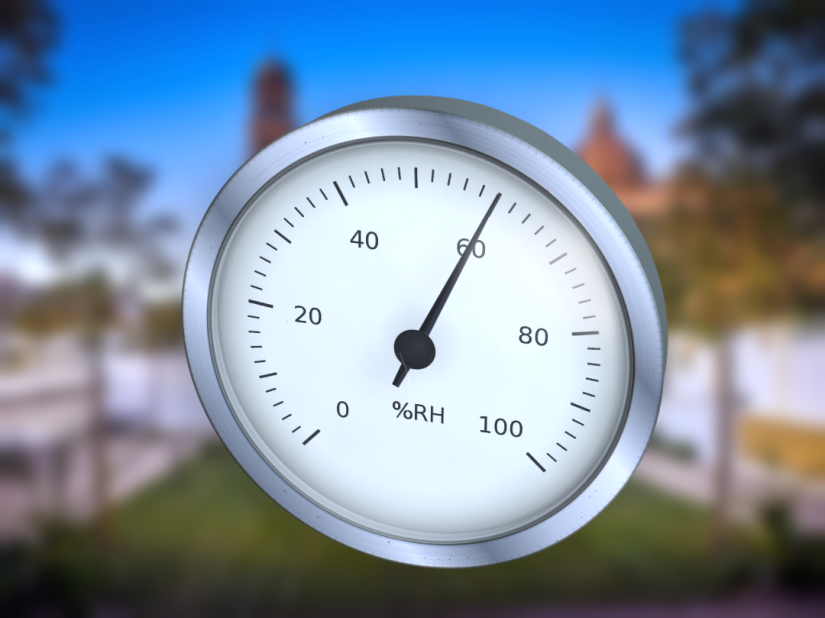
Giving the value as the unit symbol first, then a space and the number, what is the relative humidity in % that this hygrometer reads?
% 60
